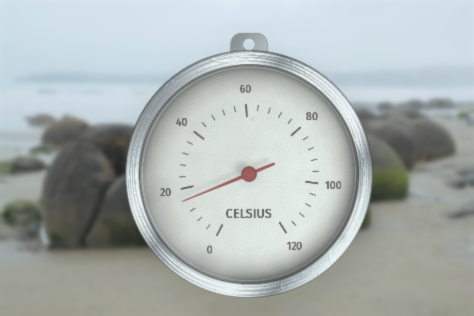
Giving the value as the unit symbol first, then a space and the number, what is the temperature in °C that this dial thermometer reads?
°C 16
